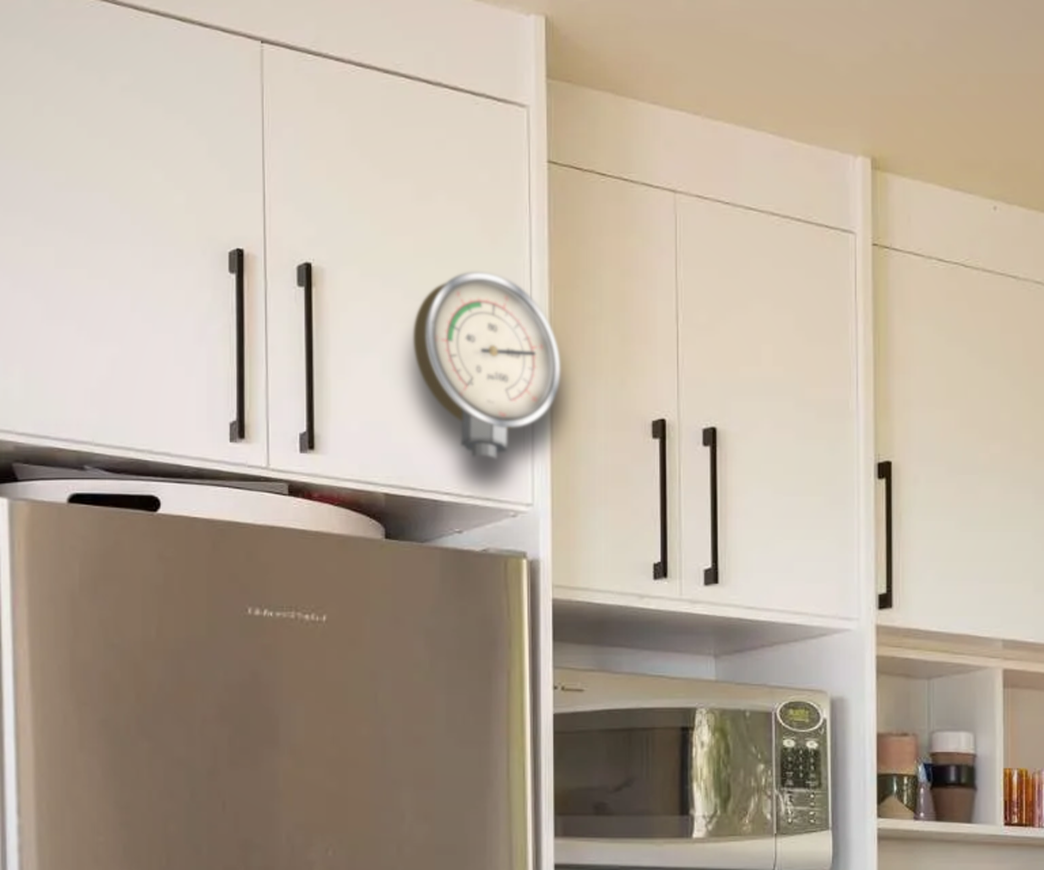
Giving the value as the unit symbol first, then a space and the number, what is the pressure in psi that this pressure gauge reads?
psi 120
